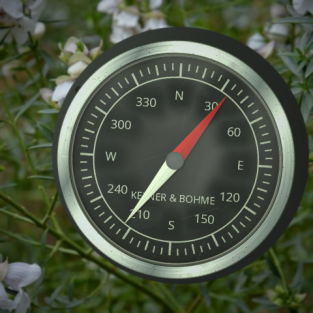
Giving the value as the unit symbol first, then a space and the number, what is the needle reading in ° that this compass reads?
° 35
